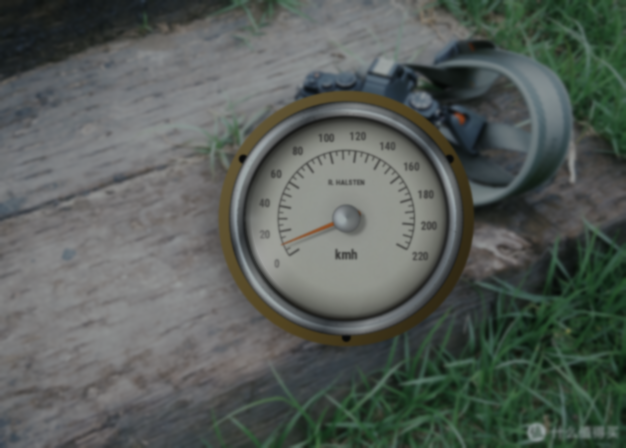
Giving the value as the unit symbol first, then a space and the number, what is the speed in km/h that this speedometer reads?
km/h 10
